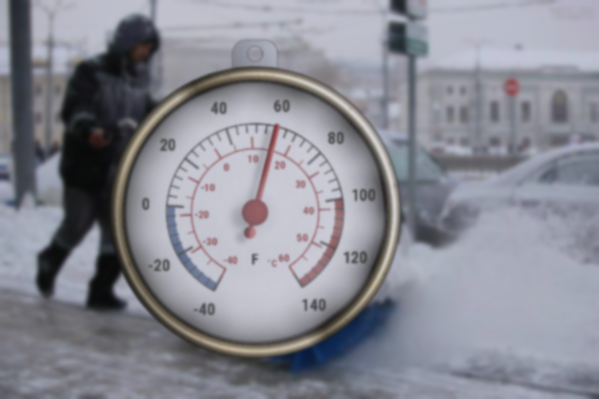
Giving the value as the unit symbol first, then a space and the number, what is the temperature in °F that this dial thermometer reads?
°F 60
